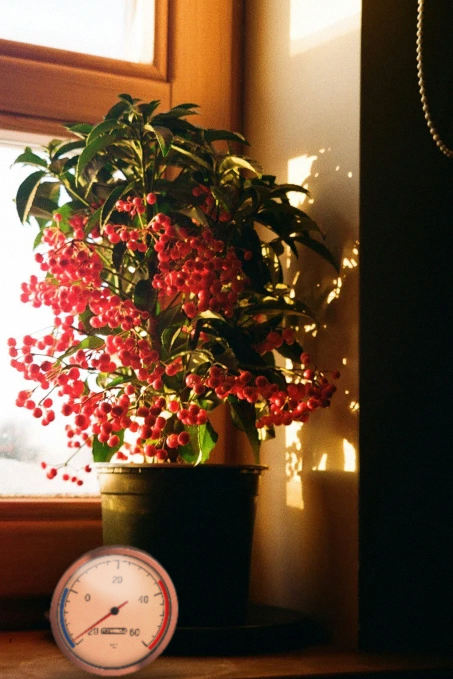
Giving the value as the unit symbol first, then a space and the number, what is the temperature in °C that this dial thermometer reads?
°C -18
